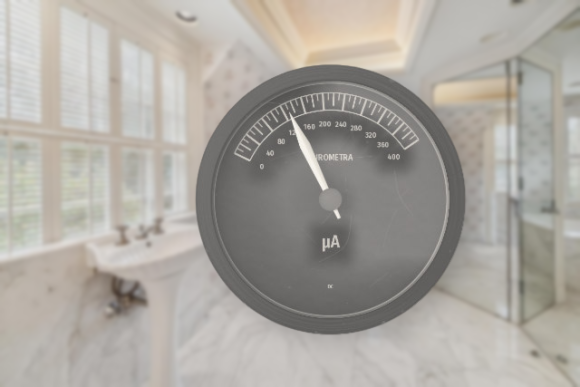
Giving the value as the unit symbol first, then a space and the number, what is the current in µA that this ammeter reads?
µA 130
